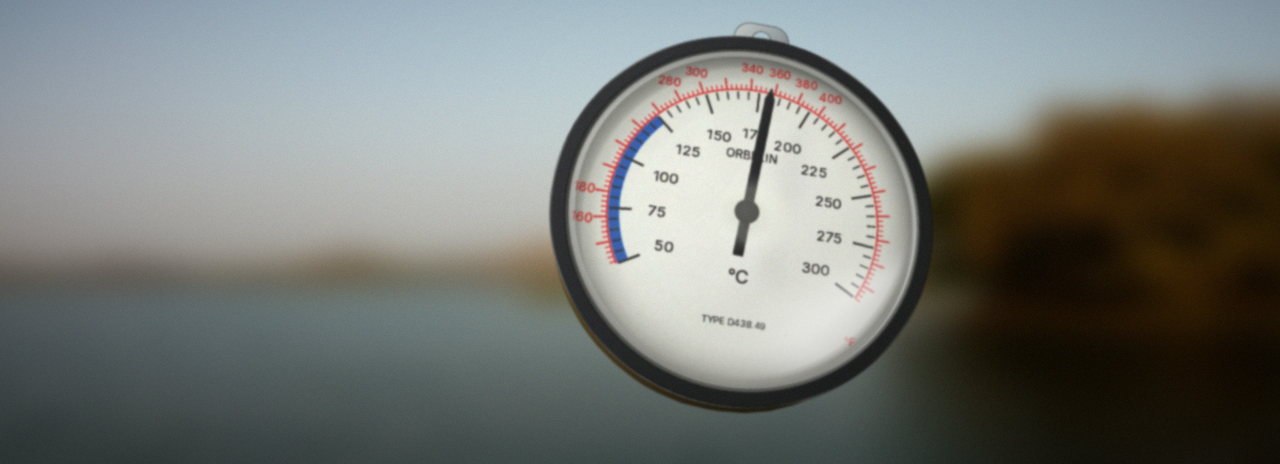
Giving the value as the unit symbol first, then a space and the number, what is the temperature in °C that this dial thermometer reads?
°C 180
